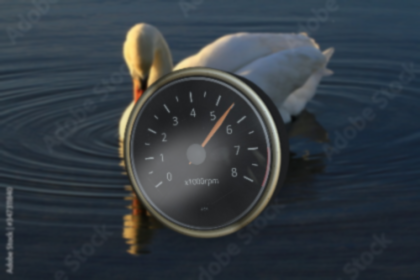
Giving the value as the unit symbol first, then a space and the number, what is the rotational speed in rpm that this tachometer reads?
rpm 5500
